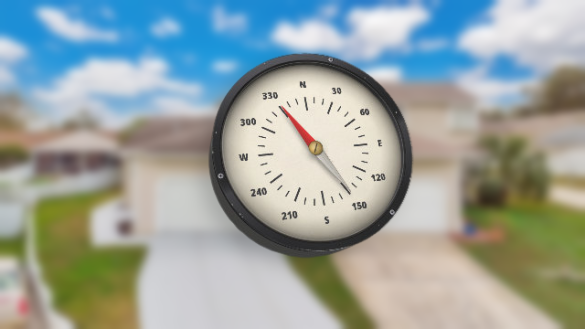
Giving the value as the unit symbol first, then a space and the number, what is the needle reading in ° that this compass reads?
° 330
